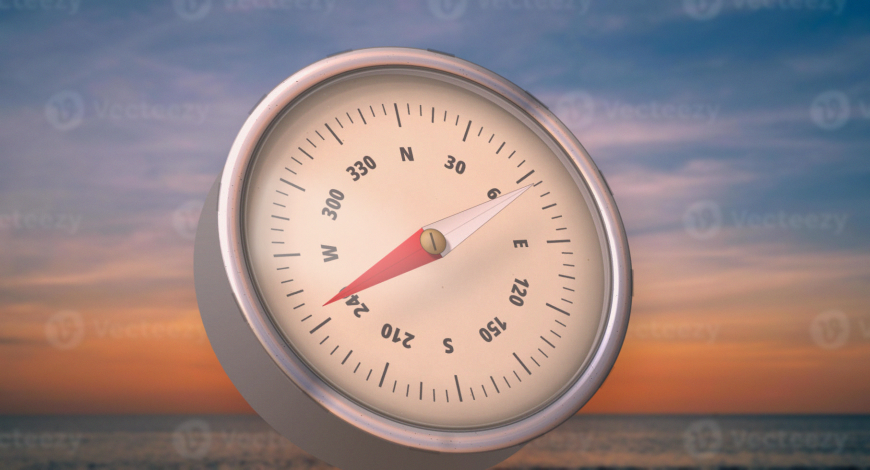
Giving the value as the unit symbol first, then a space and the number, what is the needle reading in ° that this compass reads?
° 245
